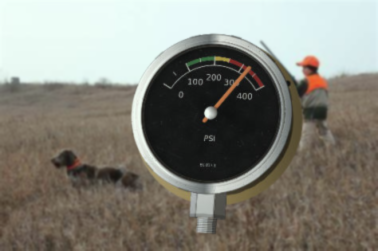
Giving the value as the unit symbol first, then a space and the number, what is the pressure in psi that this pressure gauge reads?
psi 325
